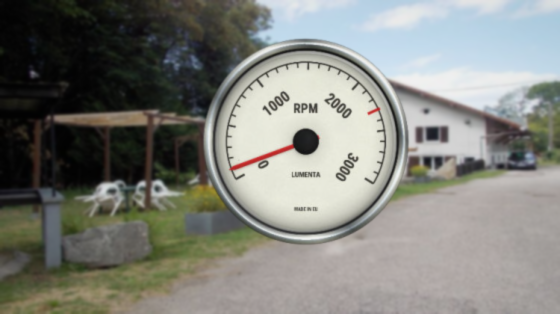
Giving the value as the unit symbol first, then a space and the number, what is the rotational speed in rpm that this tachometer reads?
rpm 100
